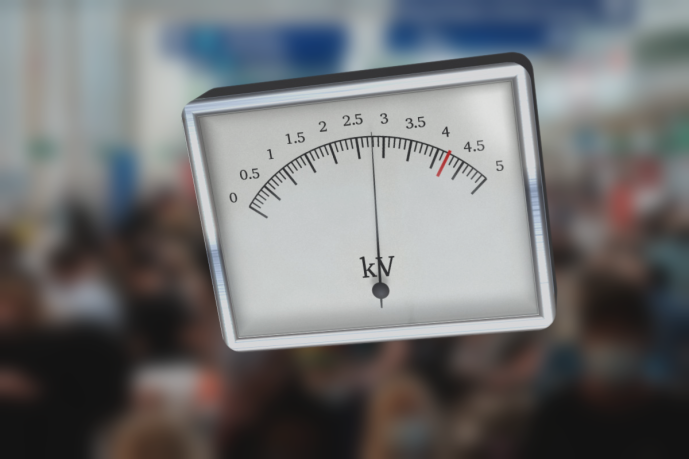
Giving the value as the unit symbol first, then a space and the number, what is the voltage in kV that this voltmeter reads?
kV 2.8
